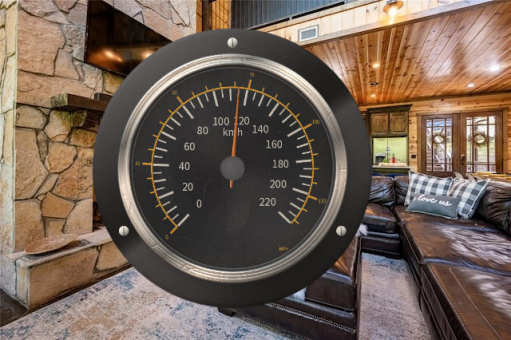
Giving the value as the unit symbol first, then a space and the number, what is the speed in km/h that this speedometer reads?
km/h 115
